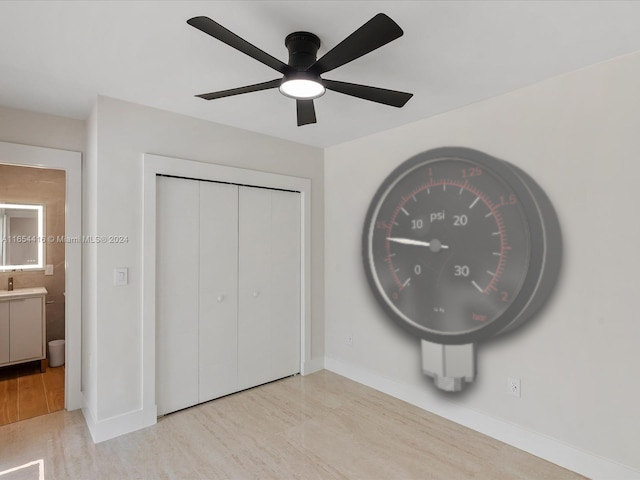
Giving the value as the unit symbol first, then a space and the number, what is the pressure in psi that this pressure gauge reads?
psi 6
